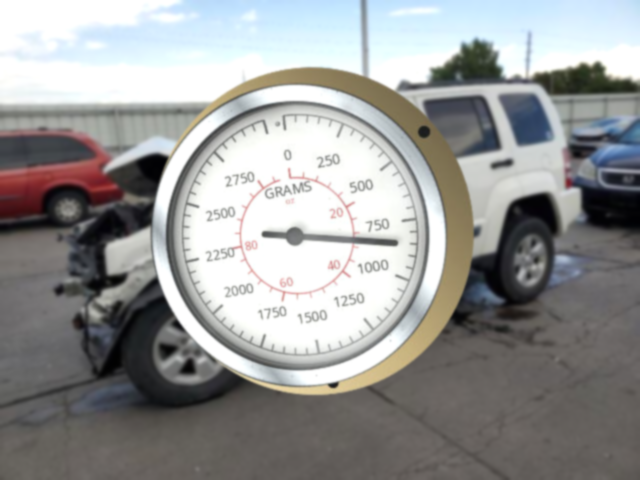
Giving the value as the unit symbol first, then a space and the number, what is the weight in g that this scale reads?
g 850
